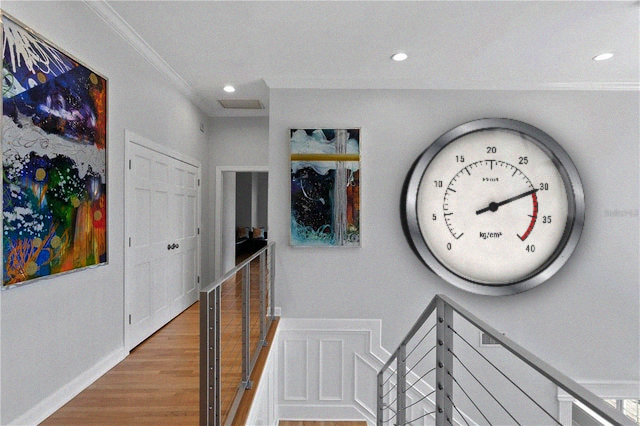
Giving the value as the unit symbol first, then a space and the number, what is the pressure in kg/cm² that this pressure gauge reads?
kg/cm² 30
